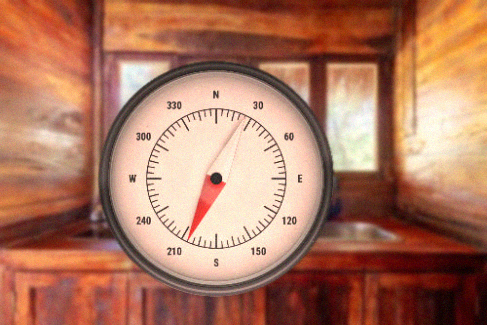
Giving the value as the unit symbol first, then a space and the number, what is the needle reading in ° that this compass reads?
° 205
